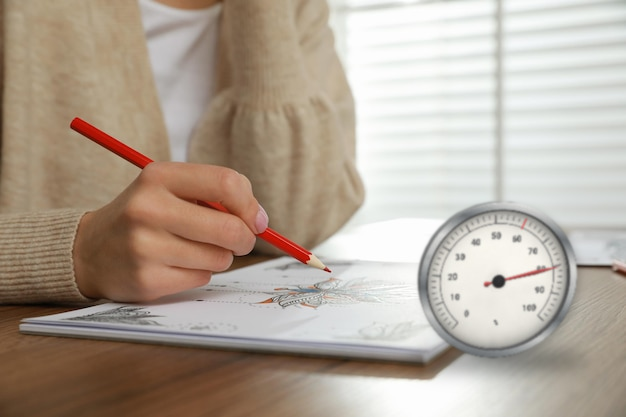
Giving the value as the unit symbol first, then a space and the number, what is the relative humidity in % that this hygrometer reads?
% 80
